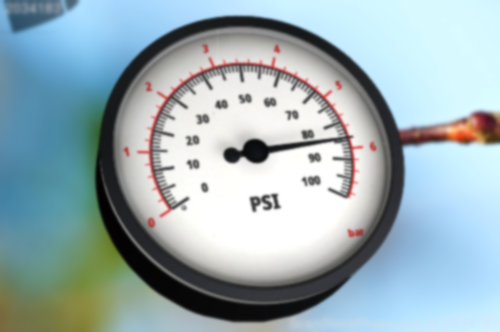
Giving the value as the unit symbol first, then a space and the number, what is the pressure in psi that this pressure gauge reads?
psi 85
